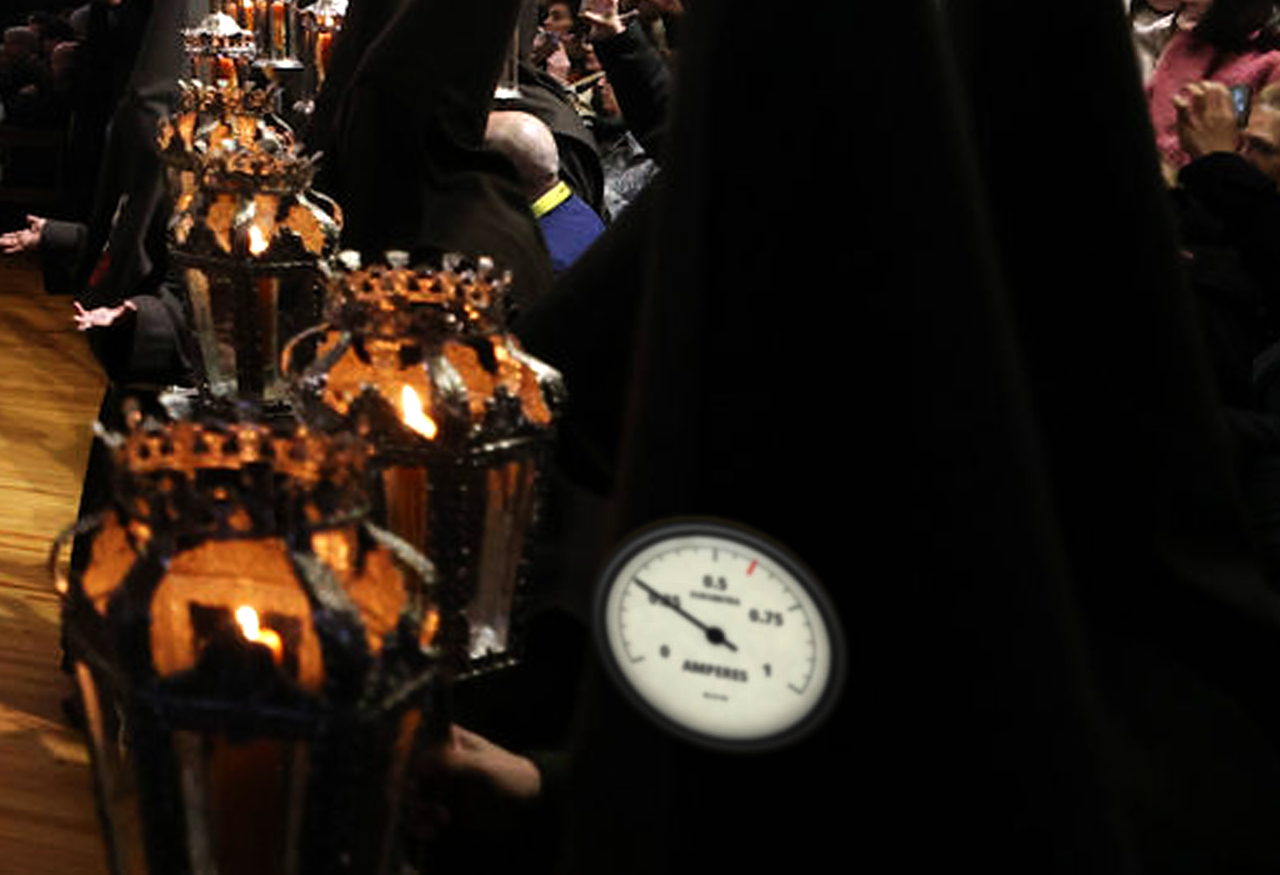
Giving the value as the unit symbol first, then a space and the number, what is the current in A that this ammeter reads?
A 0.25
